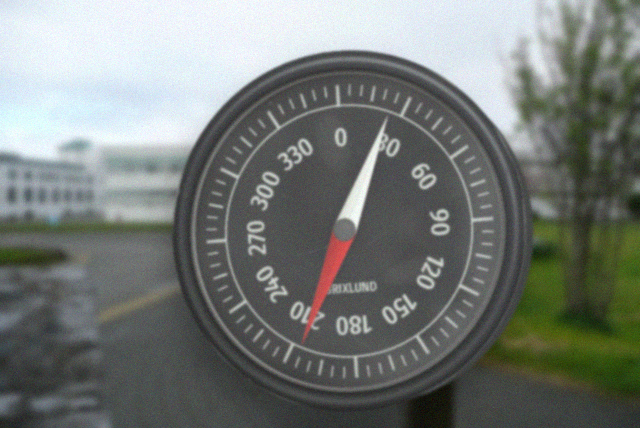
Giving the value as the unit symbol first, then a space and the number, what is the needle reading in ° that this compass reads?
° 205
